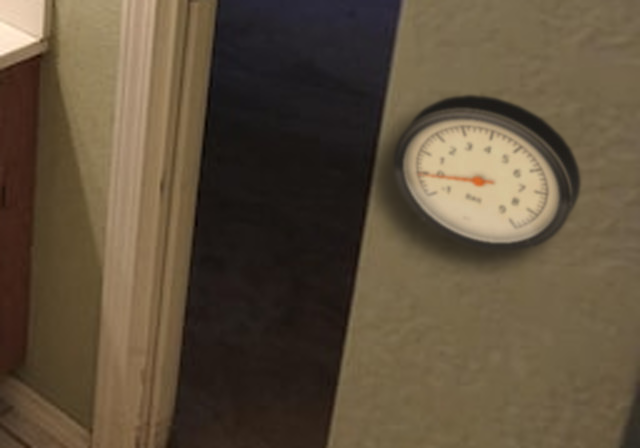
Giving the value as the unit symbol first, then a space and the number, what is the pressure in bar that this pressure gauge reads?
bar 0
